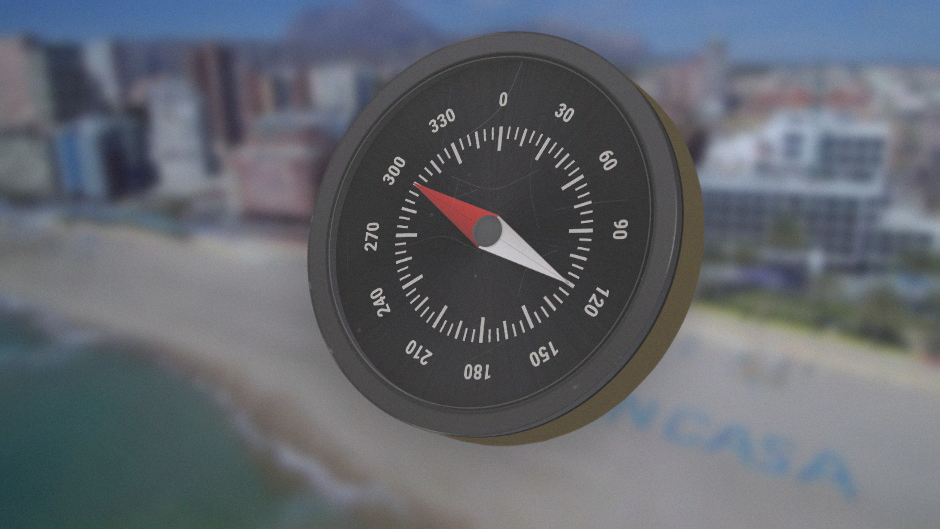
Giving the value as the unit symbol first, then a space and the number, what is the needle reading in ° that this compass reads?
° 300
